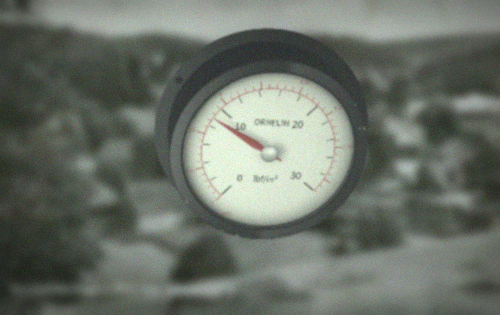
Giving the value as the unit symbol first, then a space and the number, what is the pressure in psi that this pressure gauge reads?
psi 9
